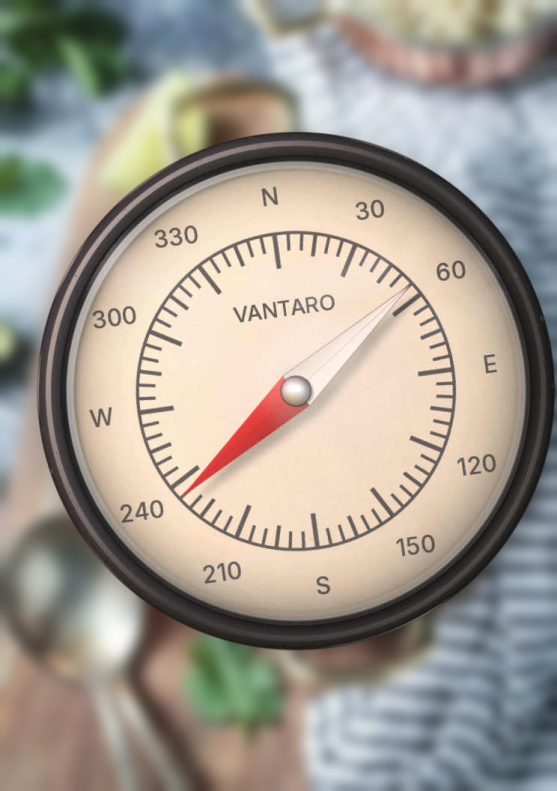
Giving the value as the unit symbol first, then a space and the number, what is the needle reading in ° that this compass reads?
° 235
